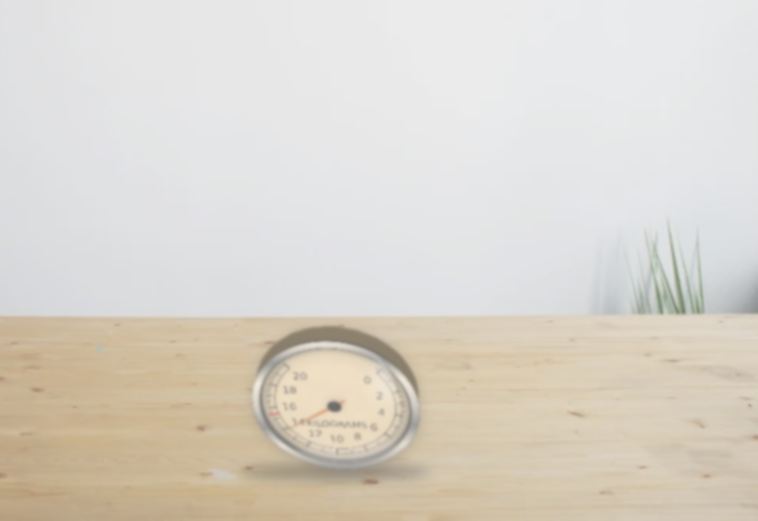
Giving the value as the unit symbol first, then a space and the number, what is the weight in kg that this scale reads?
kg 14
